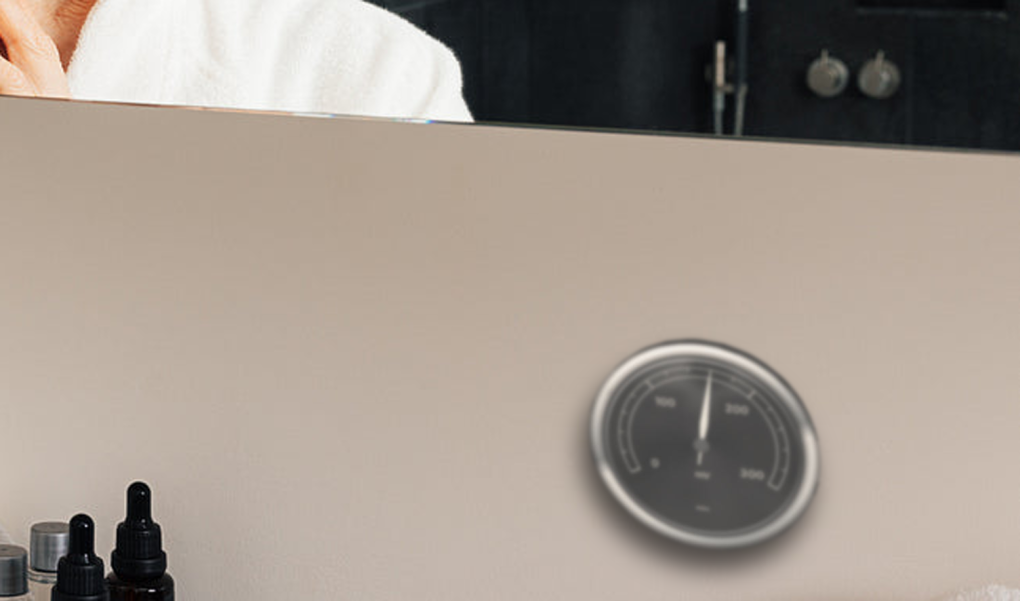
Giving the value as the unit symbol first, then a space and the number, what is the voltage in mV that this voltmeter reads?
mV 160
